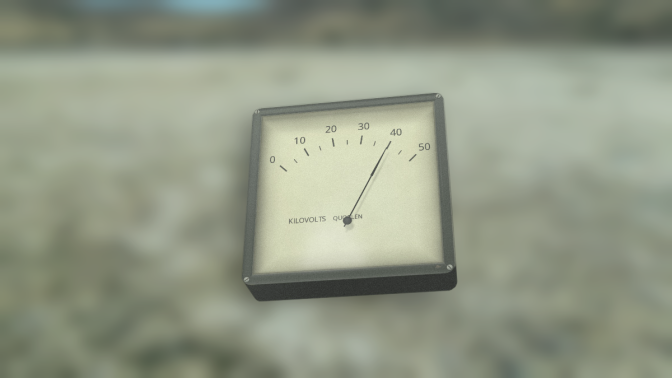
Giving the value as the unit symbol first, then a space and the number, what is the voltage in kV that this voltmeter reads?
kV 40
